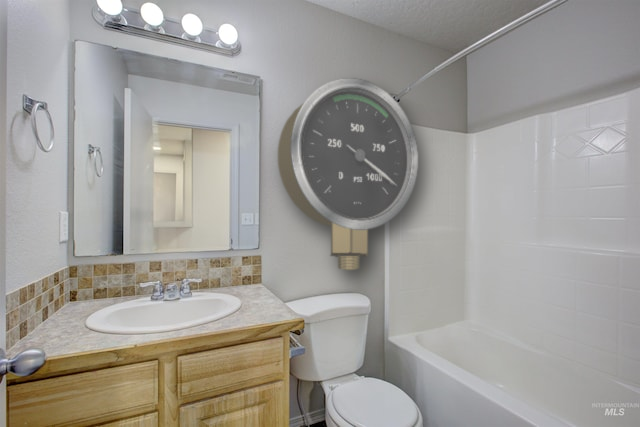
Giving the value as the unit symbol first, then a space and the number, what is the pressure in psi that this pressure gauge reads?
psi 950
